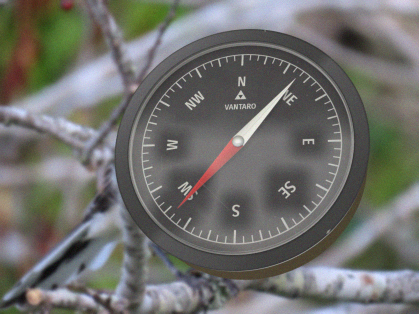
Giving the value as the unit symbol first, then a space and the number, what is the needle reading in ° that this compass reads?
° 220
